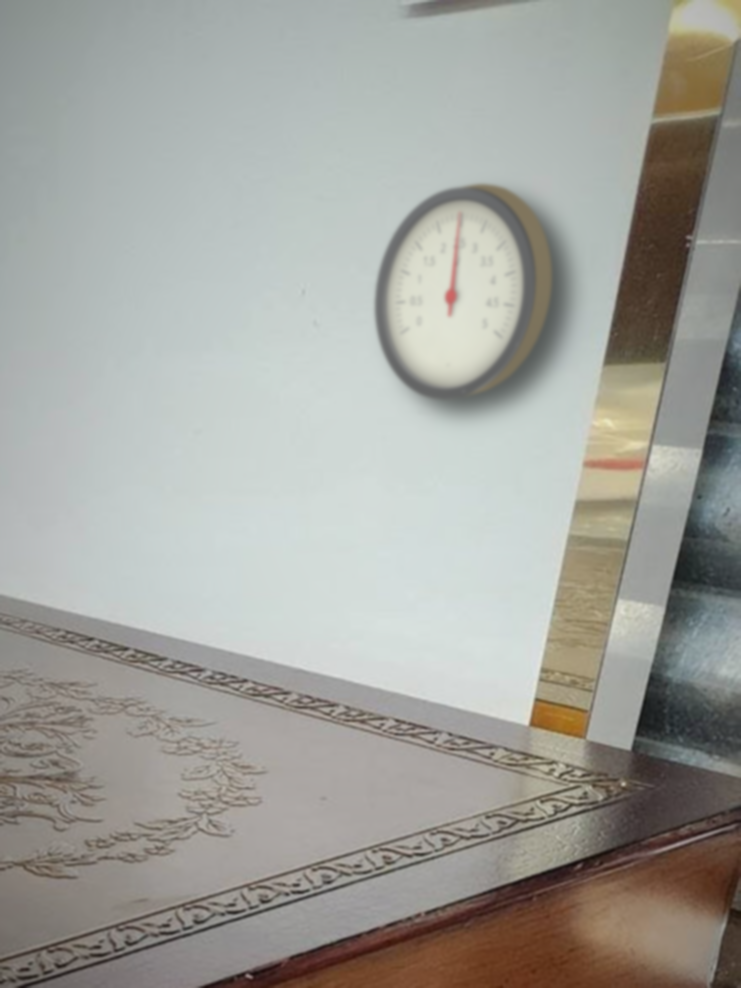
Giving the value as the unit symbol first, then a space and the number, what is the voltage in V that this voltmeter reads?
V 2.5
